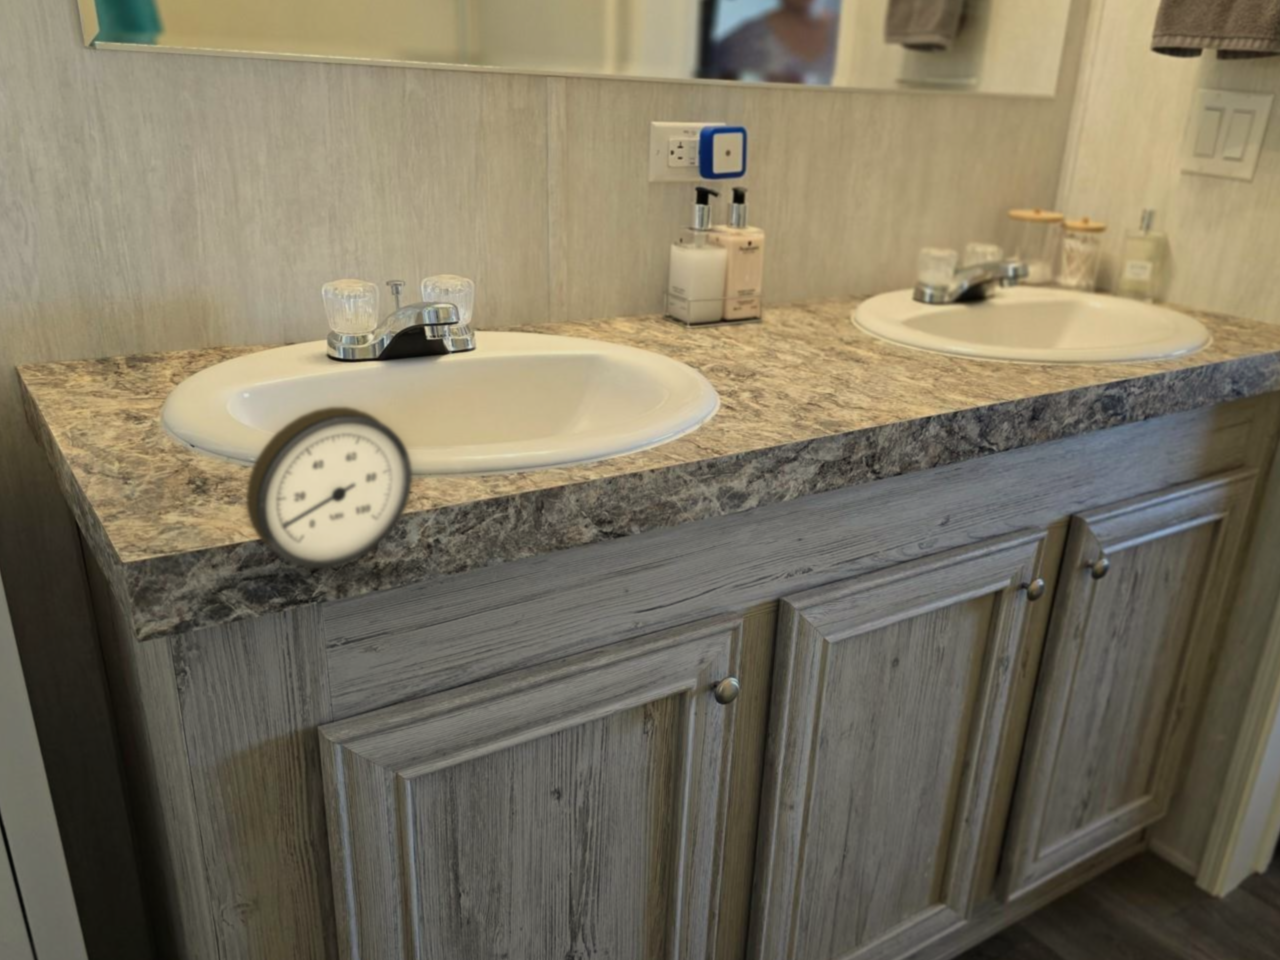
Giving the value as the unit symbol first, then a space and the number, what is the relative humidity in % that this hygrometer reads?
% 10
